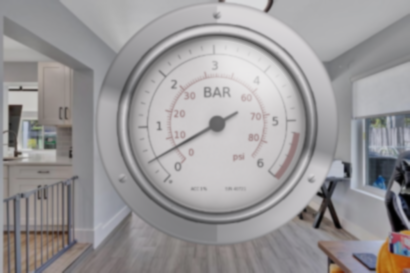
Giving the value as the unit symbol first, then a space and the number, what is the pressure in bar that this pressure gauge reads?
bar 0.4
